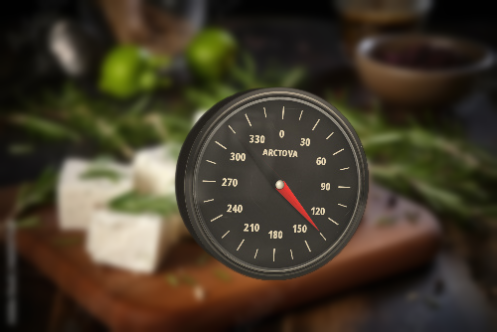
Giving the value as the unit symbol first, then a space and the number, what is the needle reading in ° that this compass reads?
° 135
